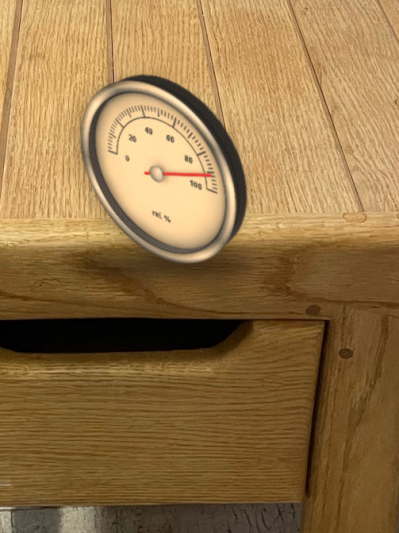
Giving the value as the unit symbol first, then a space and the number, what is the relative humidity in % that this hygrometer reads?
% 90
